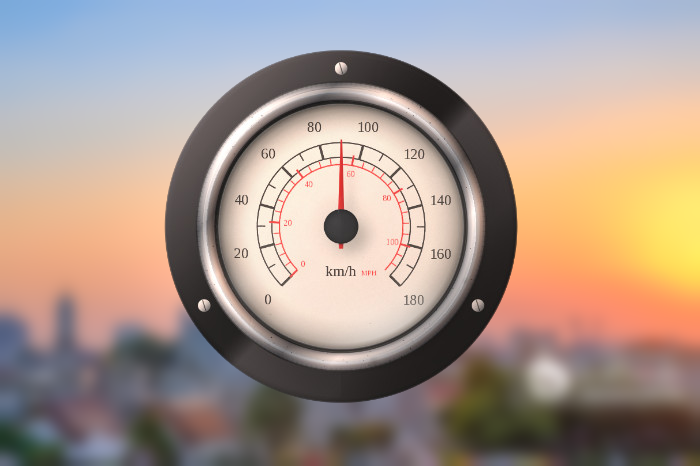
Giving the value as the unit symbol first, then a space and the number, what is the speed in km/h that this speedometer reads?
km/h 90
